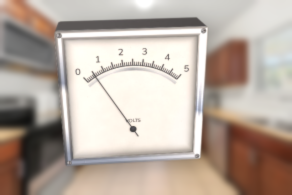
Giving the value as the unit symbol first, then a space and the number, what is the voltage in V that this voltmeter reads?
V 0.5
